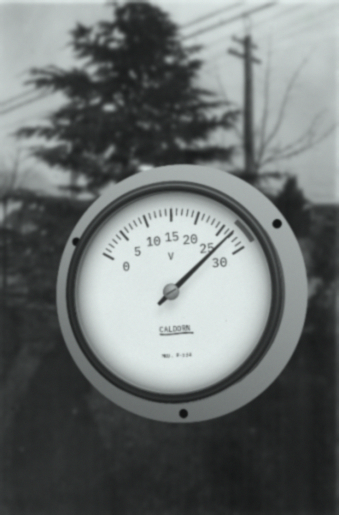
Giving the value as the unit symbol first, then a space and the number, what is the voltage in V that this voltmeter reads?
V 27
